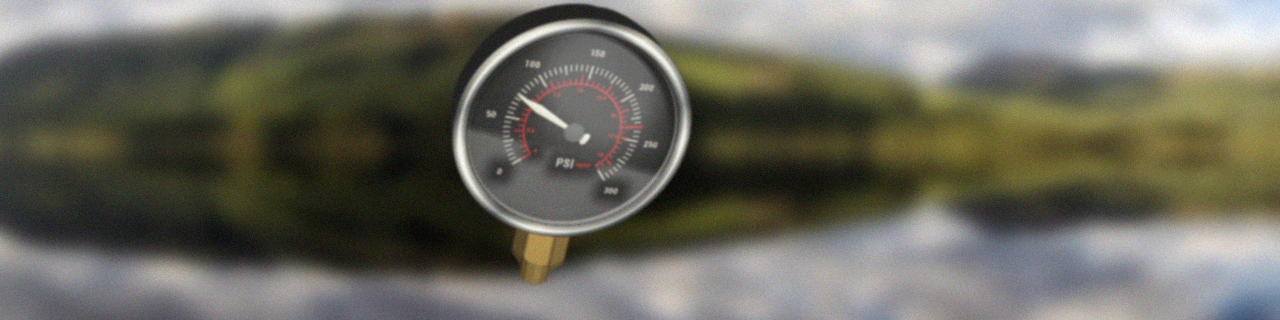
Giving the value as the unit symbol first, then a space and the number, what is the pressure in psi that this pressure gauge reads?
psi 75
